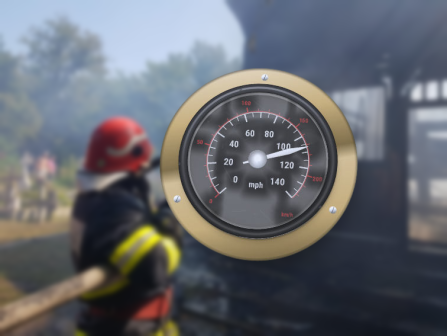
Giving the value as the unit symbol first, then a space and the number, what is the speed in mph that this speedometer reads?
mph 107.5
